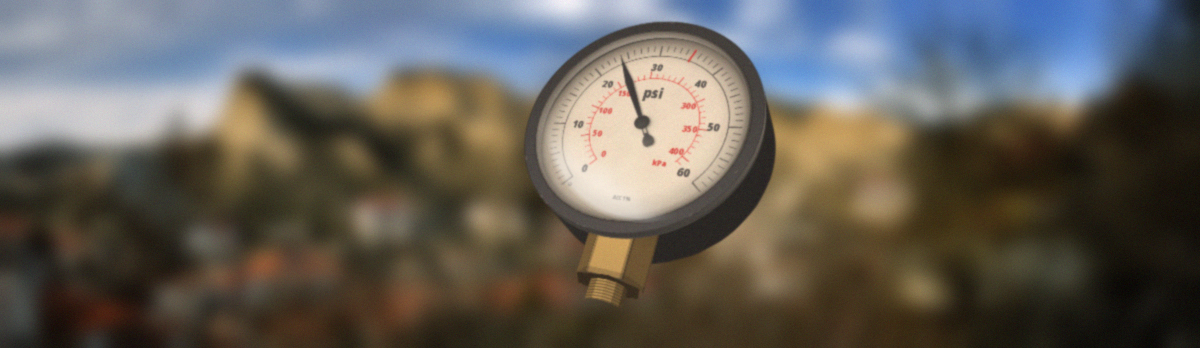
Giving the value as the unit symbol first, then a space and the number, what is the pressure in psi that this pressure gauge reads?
psi 24
